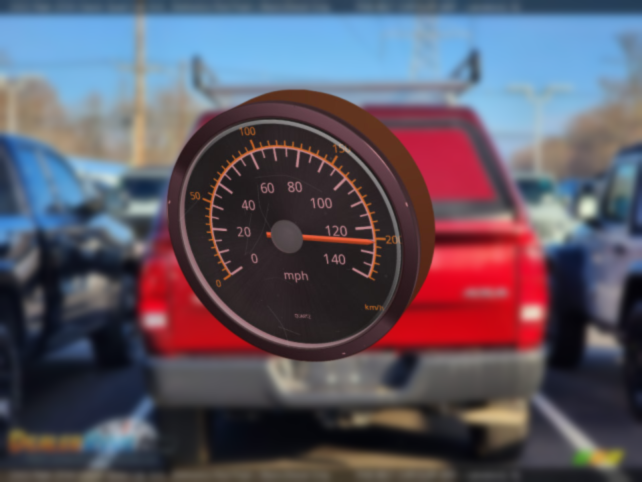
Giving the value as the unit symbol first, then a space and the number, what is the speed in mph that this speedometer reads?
mph 125
